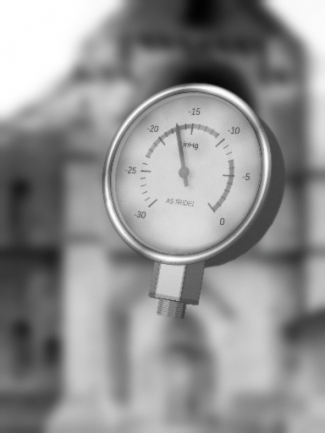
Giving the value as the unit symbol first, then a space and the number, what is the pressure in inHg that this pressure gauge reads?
inHg -17
